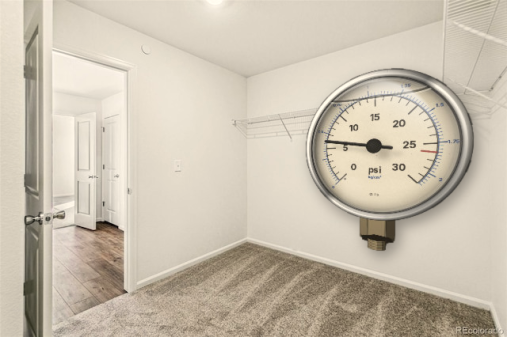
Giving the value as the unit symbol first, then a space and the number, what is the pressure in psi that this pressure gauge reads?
psi 6
